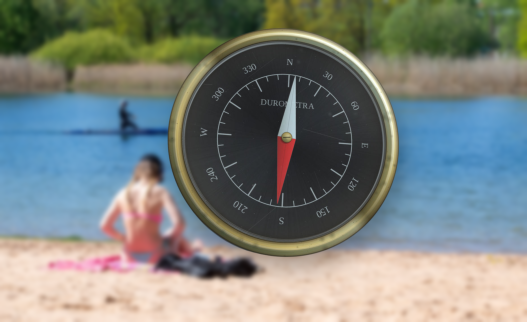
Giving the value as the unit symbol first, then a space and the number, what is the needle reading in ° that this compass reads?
° 185
